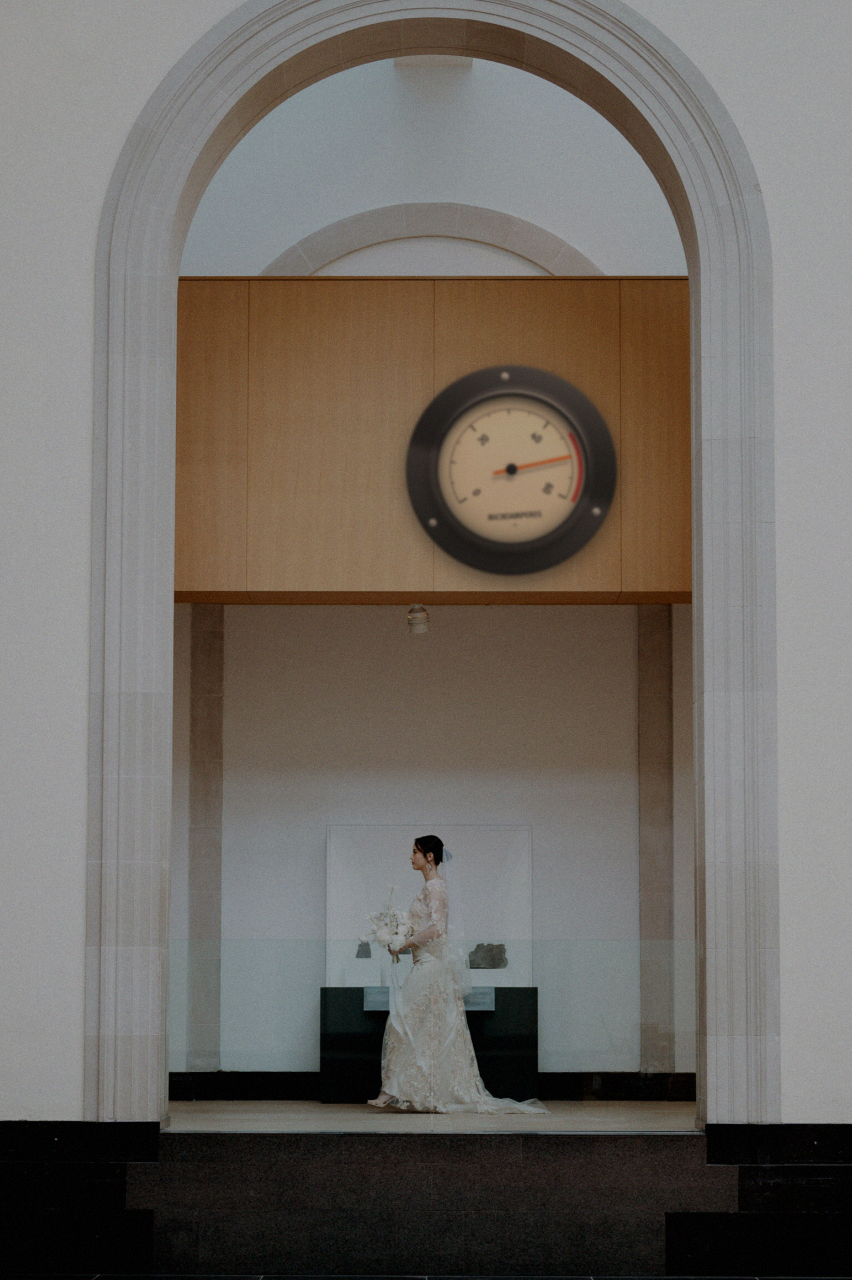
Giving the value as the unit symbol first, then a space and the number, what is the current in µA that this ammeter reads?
µA 50
